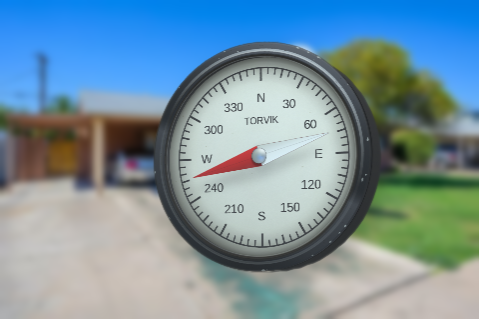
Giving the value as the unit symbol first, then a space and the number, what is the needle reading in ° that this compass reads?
° 255
